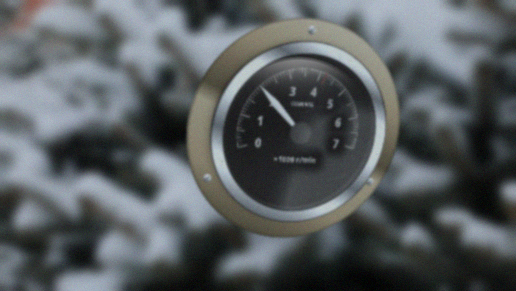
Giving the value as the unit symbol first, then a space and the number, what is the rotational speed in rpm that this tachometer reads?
rpm 2000
